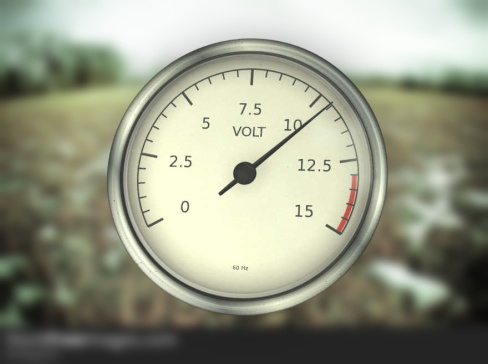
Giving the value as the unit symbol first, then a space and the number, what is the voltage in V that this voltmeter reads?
V 10.5
